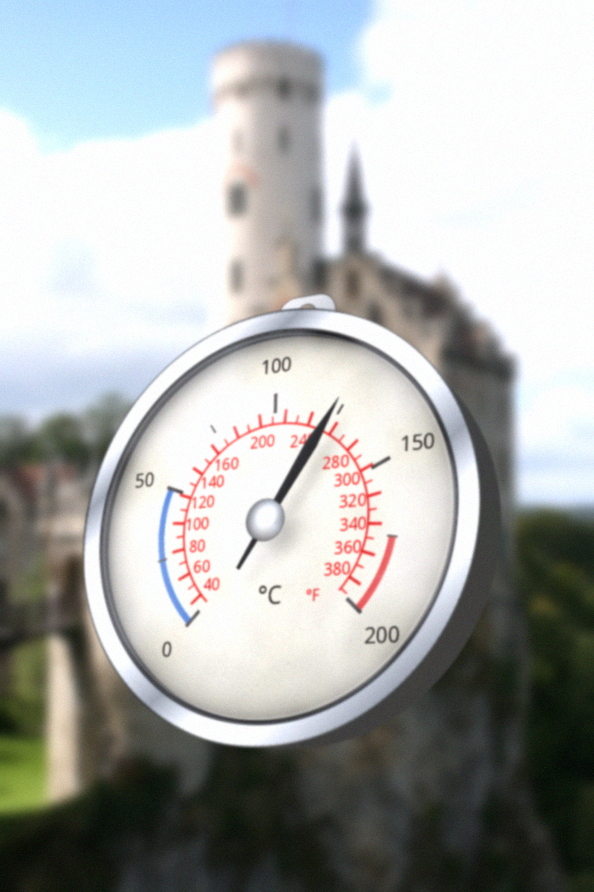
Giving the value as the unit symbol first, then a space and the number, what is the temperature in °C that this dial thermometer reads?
°C 125
